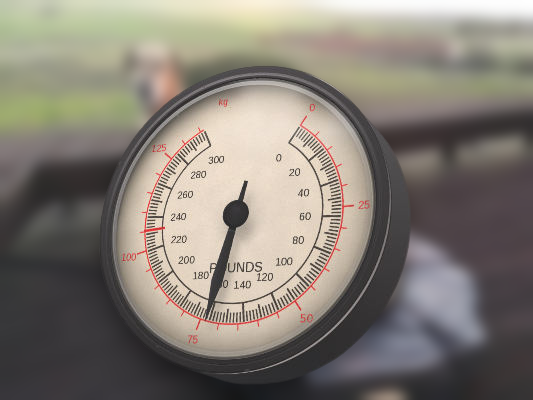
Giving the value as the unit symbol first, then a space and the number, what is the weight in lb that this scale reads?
lb 160
